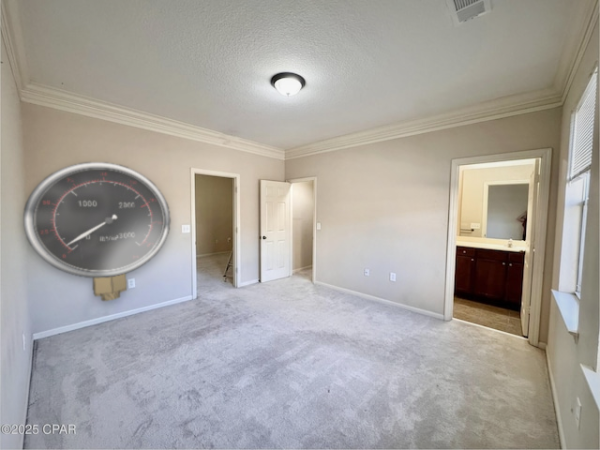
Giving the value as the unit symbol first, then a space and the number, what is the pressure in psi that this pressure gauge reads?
psi 100
